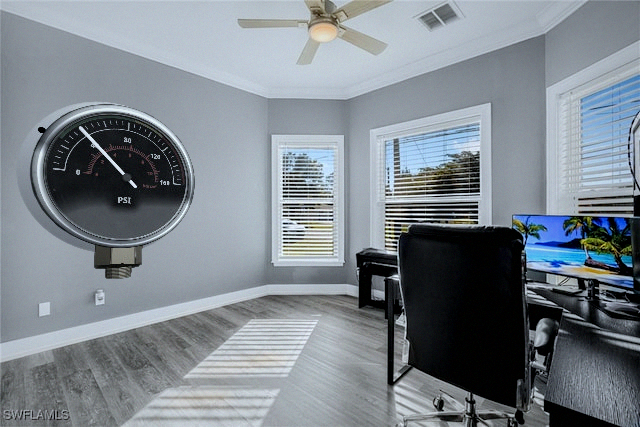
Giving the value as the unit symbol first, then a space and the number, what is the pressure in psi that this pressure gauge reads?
psi 40
